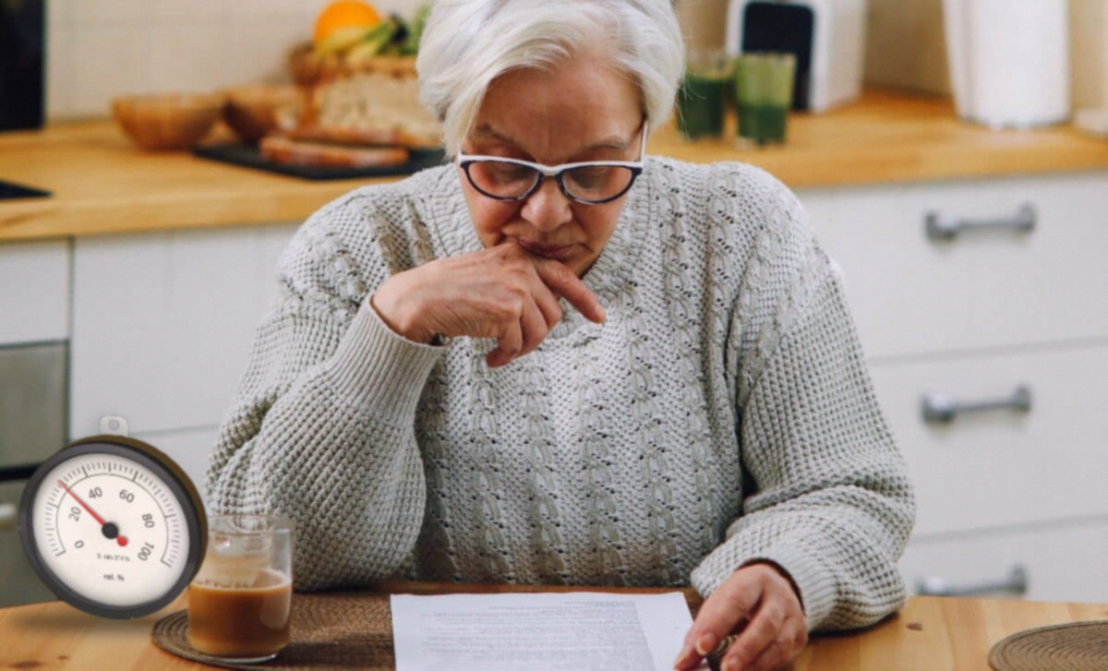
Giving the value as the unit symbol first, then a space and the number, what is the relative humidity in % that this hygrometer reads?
% 30
